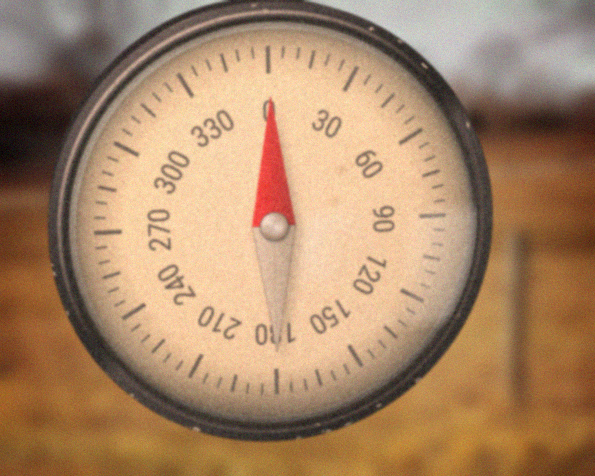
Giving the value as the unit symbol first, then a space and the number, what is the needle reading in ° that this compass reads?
° 0
